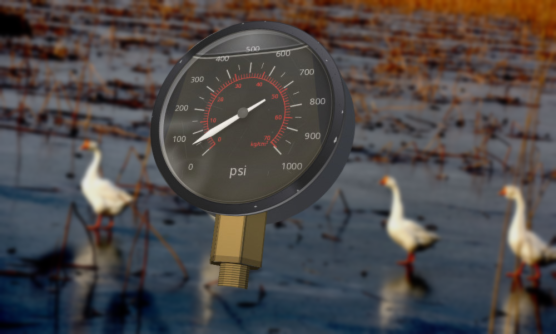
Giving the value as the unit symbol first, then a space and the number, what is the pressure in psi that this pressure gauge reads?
psi 50
